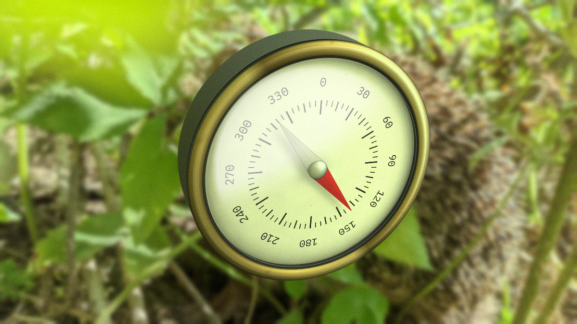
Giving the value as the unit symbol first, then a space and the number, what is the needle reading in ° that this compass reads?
° 140
